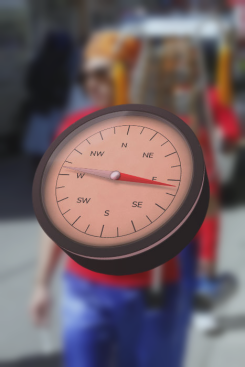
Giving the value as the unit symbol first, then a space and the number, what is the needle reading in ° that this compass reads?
° 97.5
